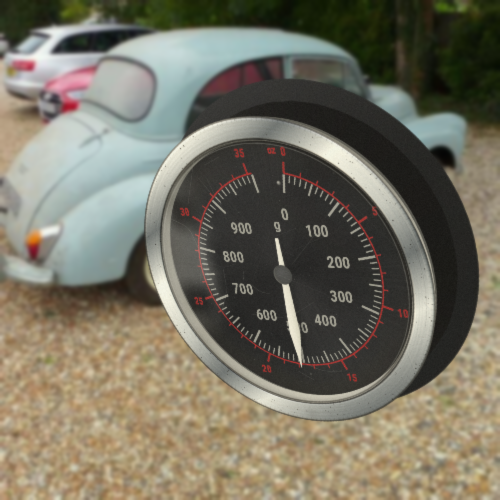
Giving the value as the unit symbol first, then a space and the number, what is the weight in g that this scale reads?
g 500
